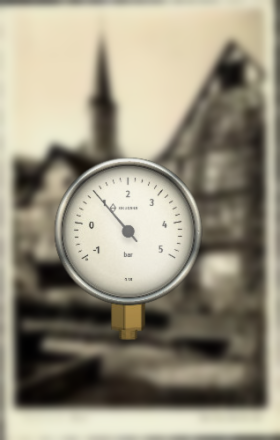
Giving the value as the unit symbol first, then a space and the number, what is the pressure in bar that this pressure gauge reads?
bar 1
